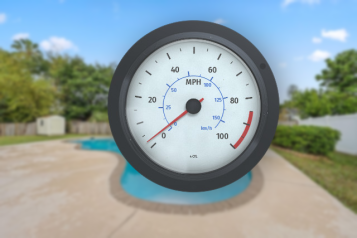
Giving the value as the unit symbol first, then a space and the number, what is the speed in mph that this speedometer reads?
mph 2.5
